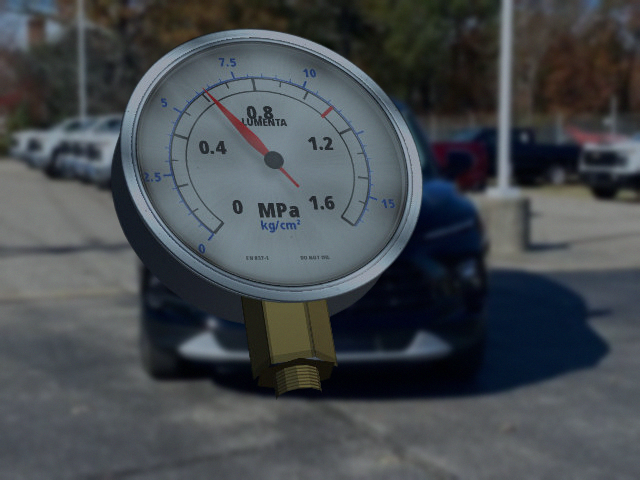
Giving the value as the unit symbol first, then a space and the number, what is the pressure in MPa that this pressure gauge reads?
MPa 0.6
